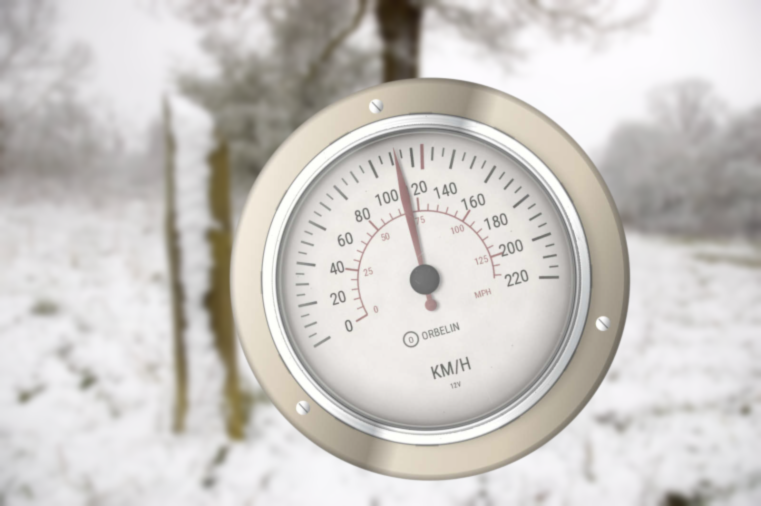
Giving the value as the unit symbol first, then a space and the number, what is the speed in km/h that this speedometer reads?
km/h 112.5
